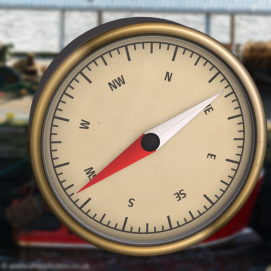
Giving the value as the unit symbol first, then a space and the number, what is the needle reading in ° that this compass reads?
° 220
